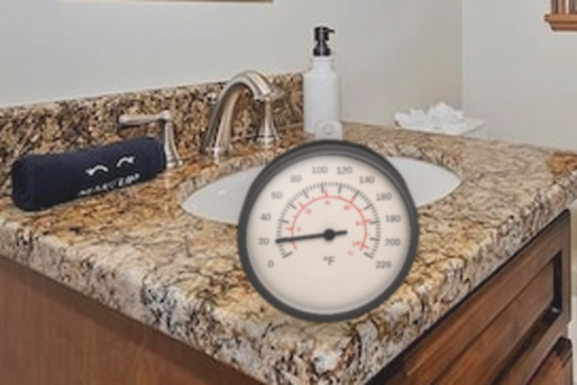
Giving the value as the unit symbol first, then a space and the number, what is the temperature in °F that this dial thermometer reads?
°F 20
